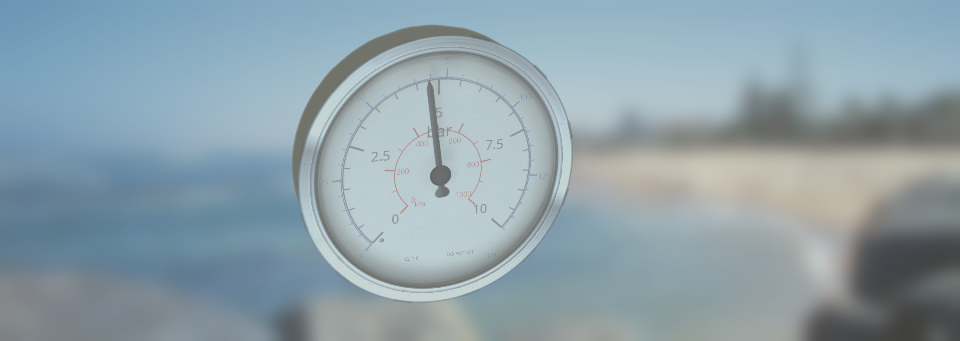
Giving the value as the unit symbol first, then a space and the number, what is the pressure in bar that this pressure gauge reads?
bar 4.75
